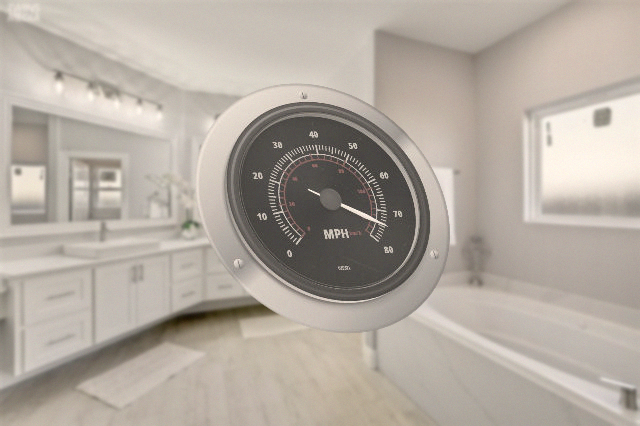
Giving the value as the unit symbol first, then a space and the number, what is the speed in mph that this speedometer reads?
mph 75
